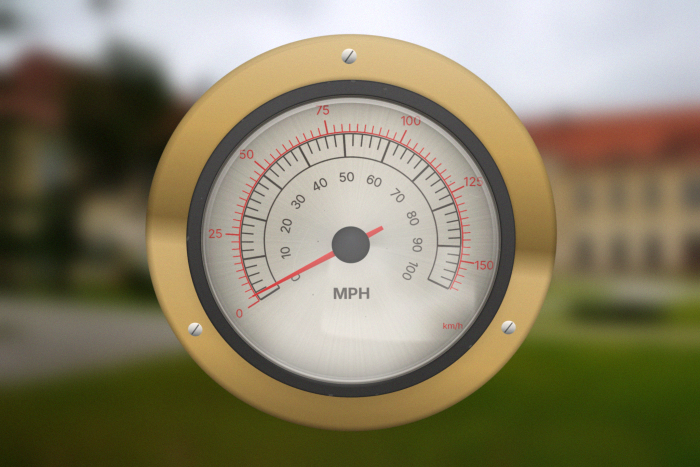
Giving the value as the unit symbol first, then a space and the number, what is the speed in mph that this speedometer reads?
mph 2
